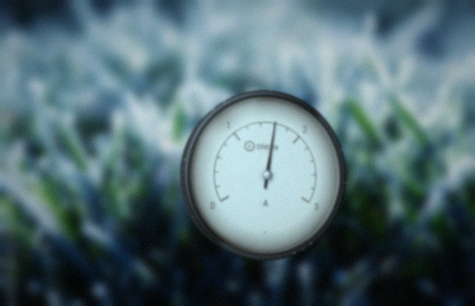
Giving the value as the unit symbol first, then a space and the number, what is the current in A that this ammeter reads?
A 1.6
